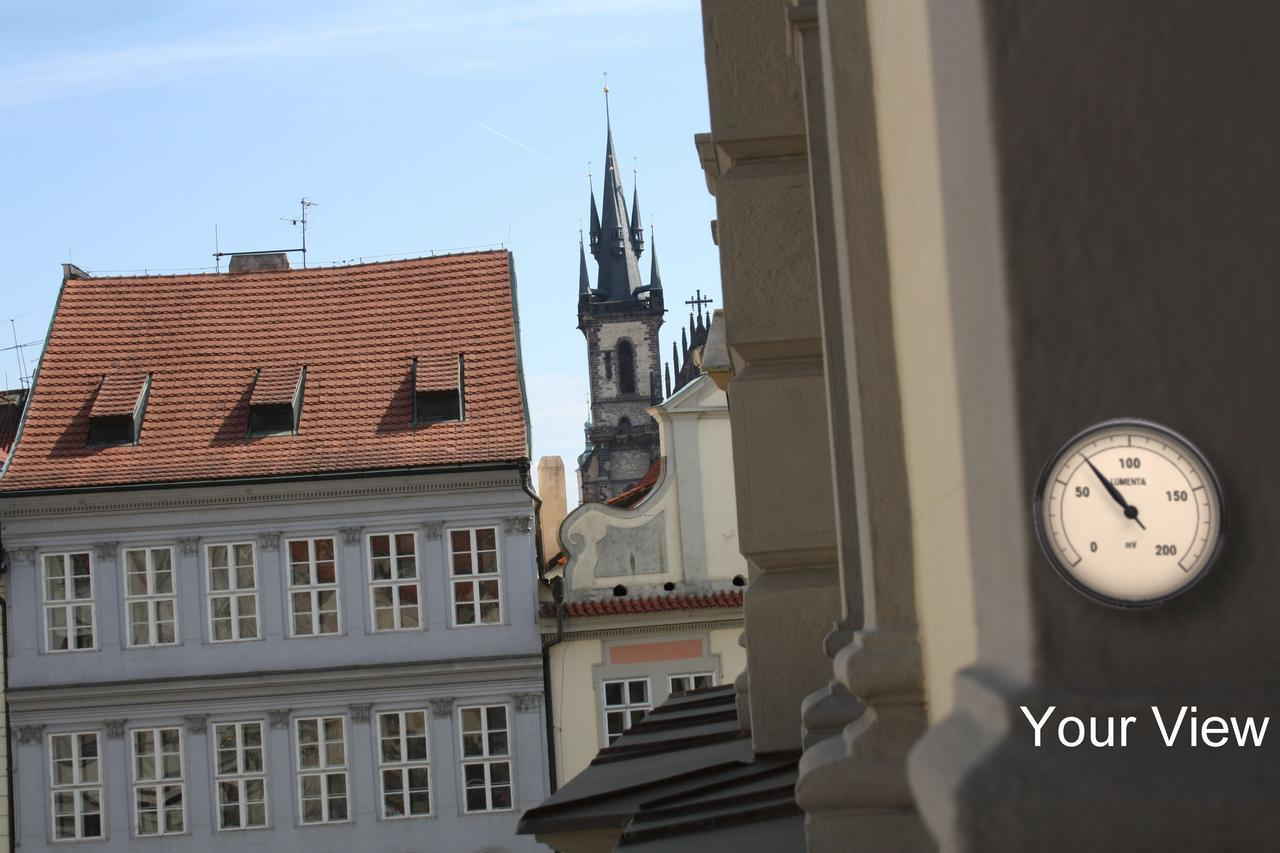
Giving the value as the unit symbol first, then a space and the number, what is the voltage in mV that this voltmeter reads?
mV 70
